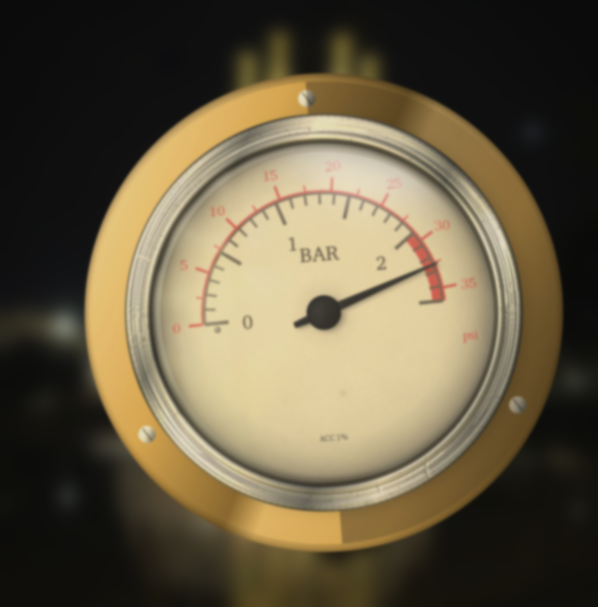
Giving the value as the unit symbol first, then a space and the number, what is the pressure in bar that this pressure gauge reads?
bar 2.25
